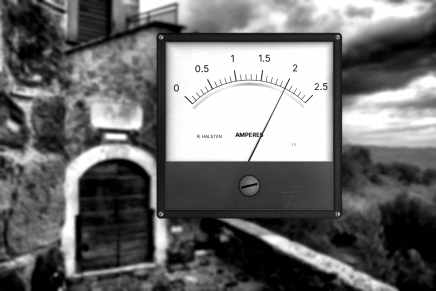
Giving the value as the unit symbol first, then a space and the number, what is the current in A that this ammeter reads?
A 2
